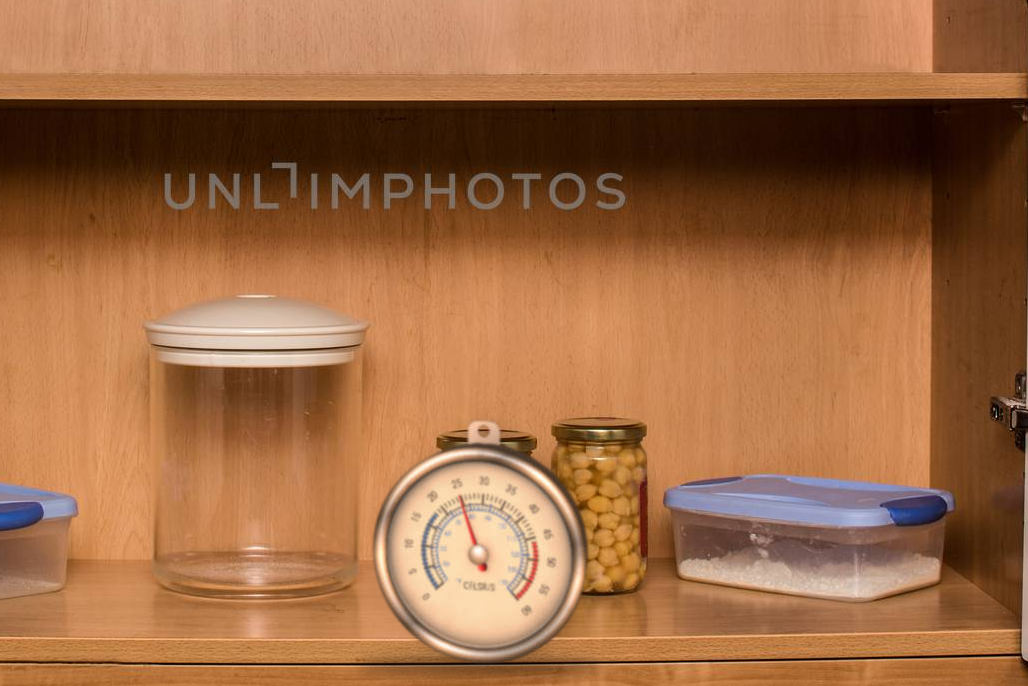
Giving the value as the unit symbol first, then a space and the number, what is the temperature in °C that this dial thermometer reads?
°C 25
